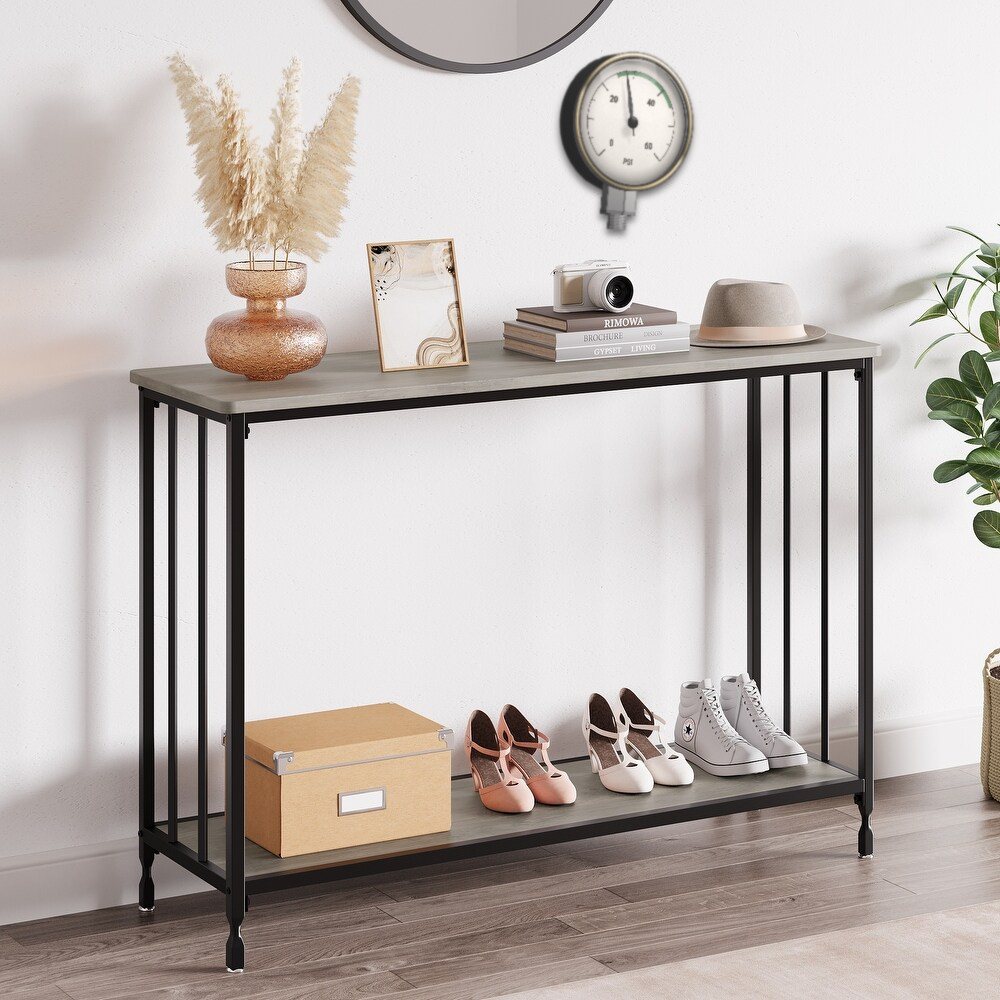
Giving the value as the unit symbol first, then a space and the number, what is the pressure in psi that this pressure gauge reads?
psi 27.5
